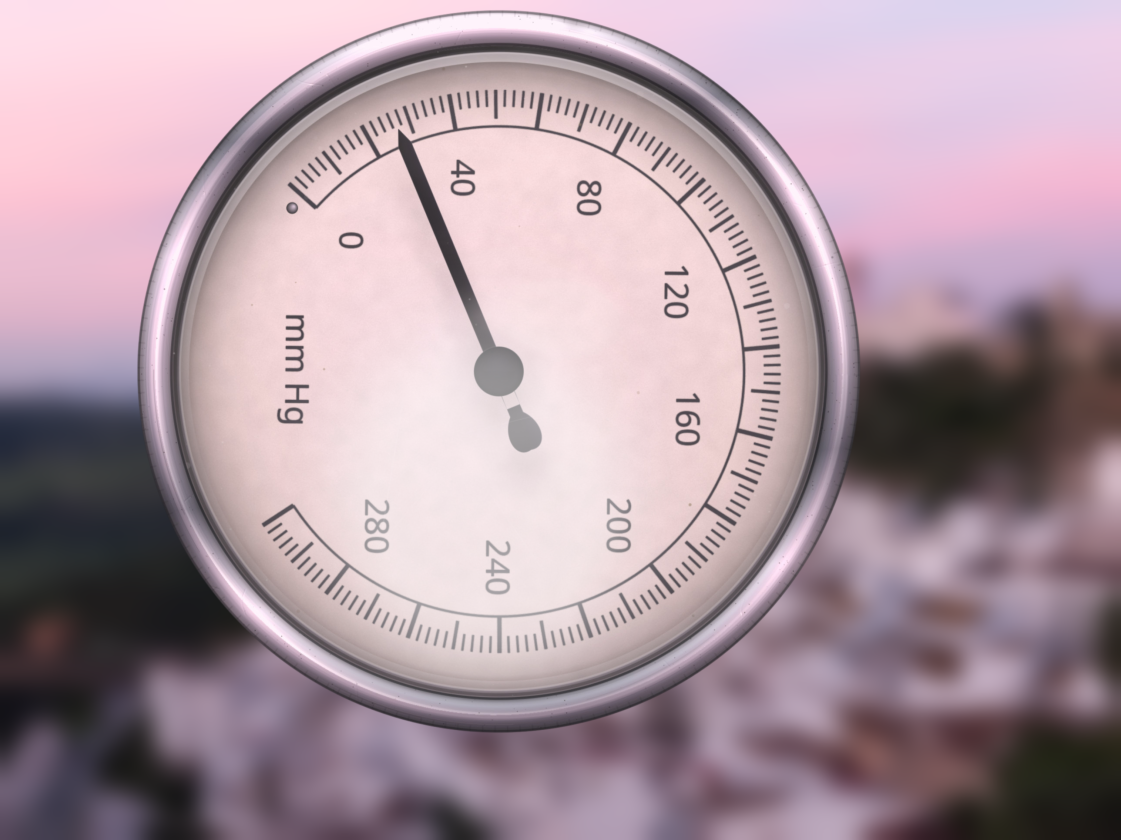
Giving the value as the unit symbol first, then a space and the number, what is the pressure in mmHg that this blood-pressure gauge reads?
mmHg 27
